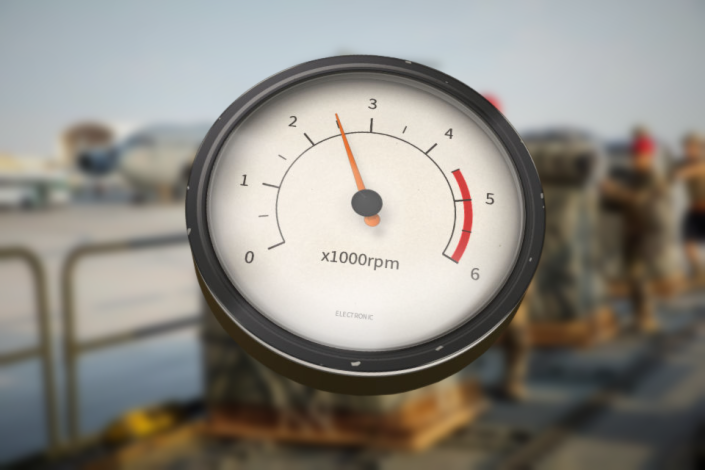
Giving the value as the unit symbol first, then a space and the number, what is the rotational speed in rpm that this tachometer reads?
rpm 2500
